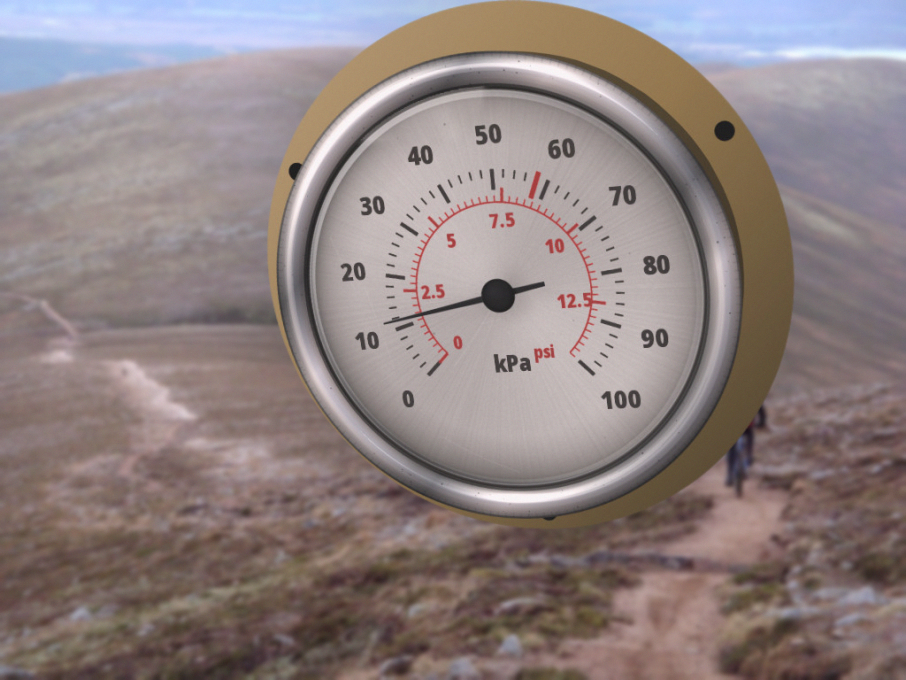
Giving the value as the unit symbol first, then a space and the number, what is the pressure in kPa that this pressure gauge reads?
kPa 12
